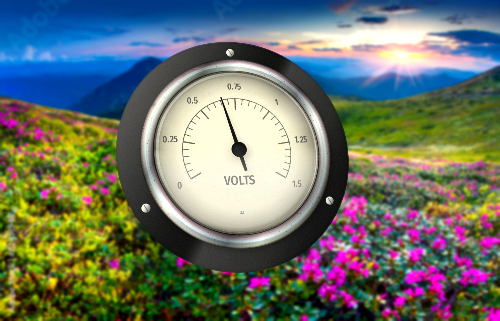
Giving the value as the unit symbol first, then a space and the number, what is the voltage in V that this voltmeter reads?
V 0.65
